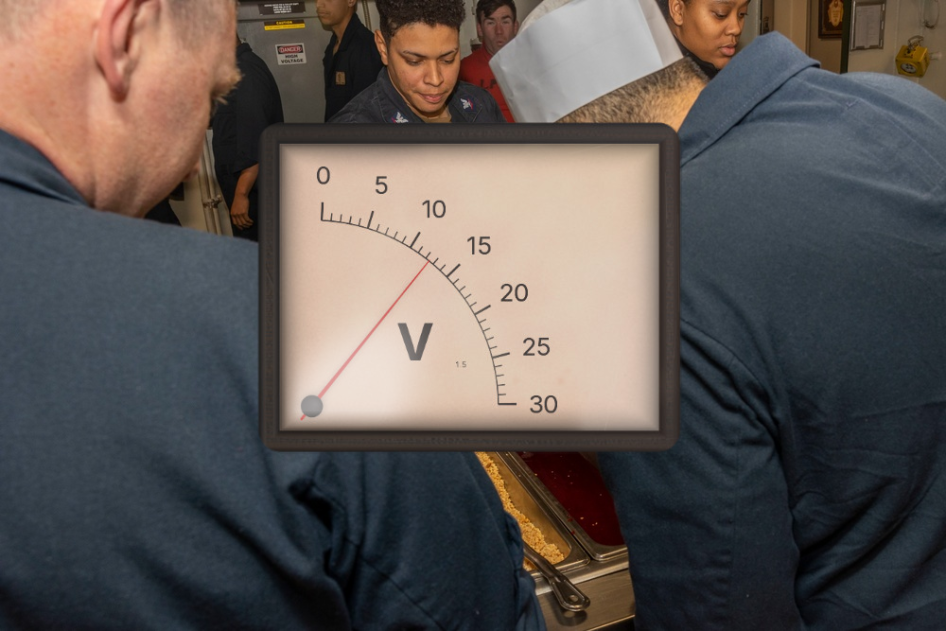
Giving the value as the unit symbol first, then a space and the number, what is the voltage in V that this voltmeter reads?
V 12.5
